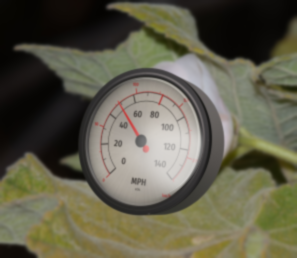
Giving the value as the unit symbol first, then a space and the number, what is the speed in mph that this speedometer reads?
mph 50
